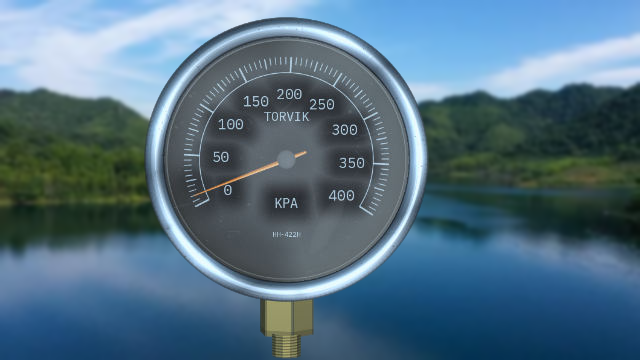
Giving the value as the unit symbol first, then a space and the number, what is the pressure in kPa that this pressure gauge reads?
kPa 10
